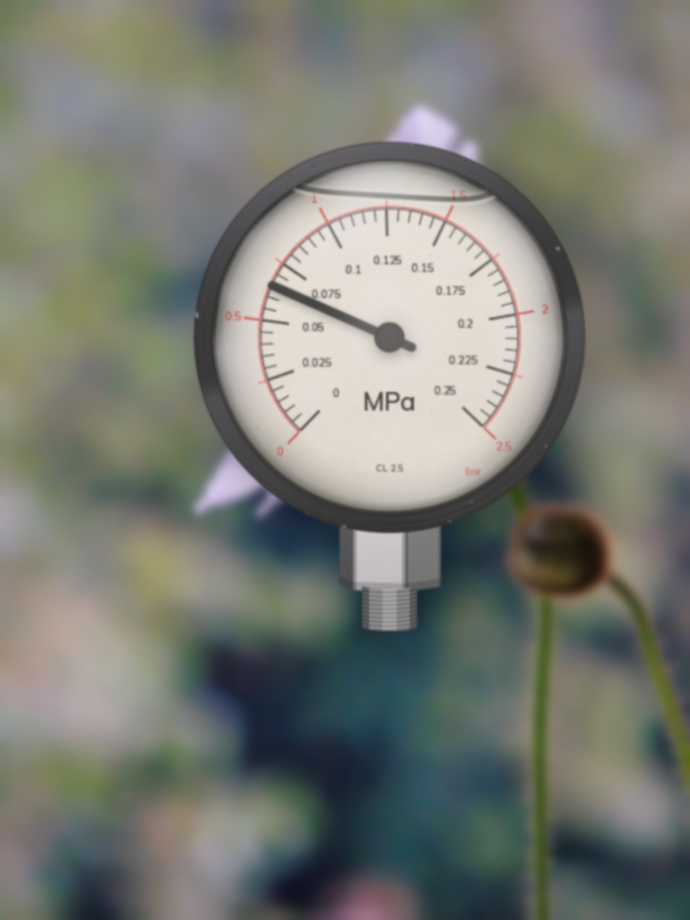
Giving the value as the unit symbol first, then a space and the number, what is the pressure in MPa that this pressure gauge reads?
MPa 0.065
